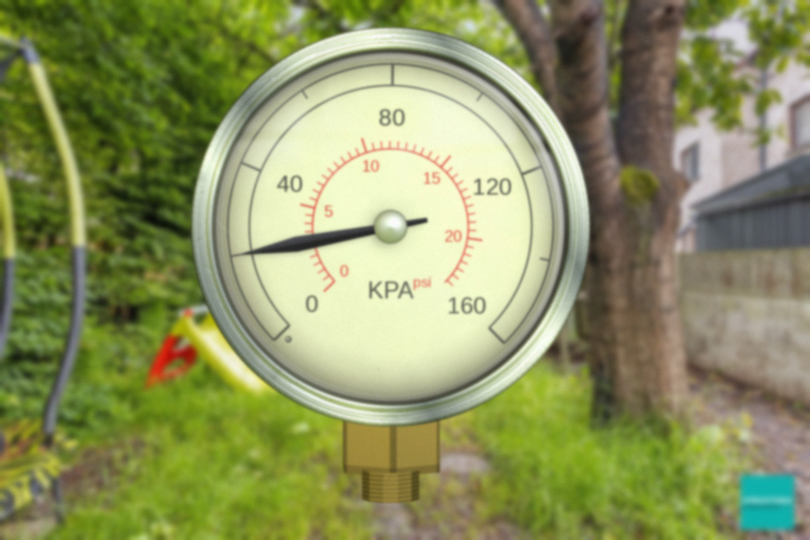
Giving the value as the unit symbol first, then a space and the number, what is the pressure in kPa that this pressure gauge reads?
kPa 20
